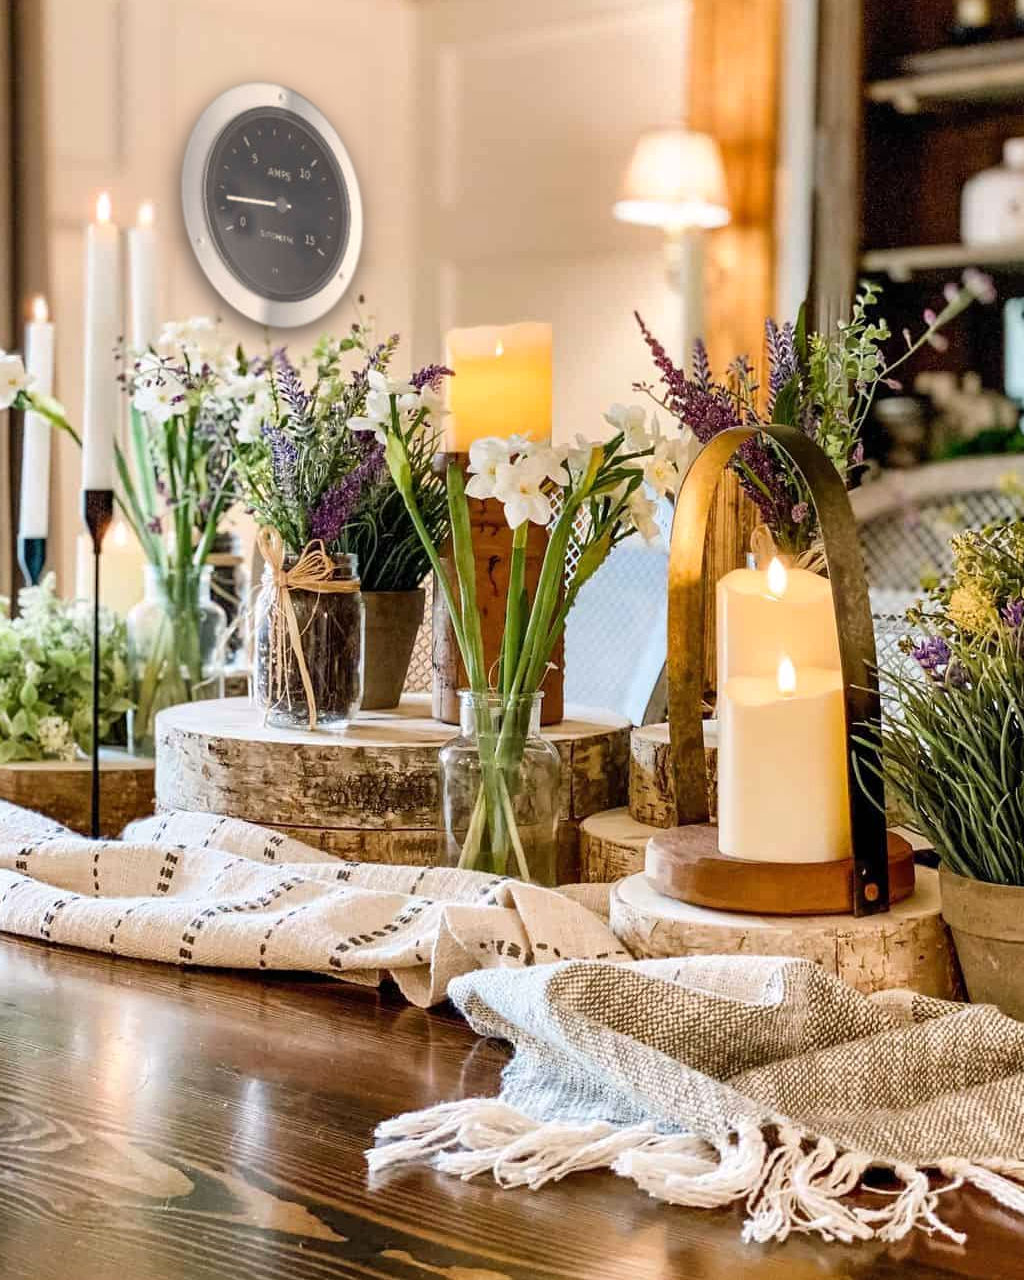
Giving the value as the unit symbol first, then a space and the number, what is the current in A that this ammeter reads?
A 1.5
